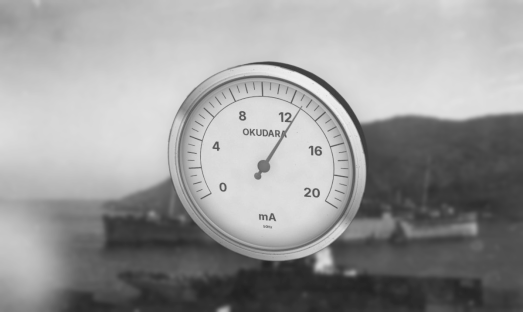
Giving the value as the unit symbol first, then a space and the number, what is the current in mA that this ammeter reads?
mA 12.75
